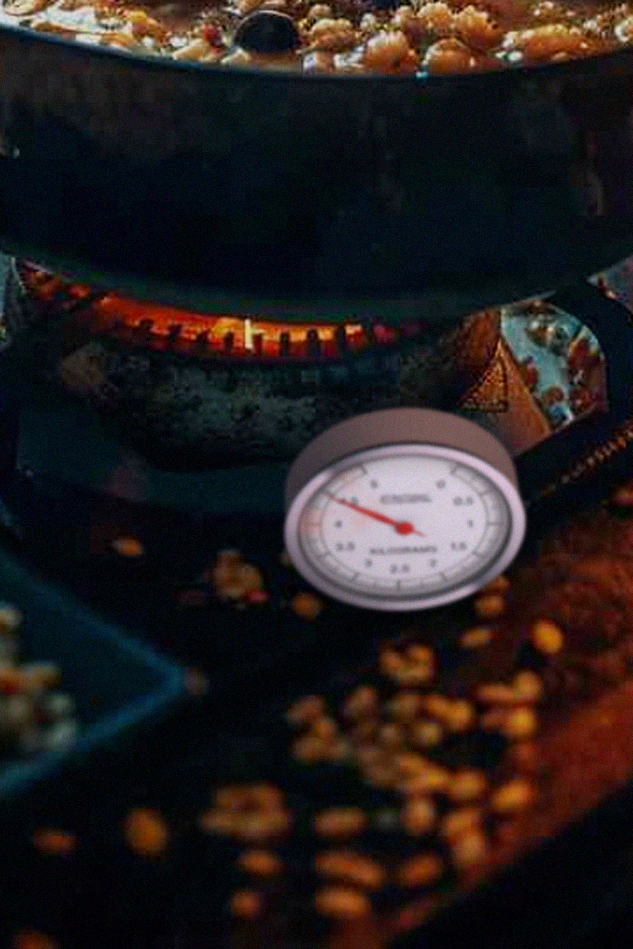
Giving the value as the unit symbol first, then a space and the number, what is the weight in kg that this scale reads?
kg 4.5
